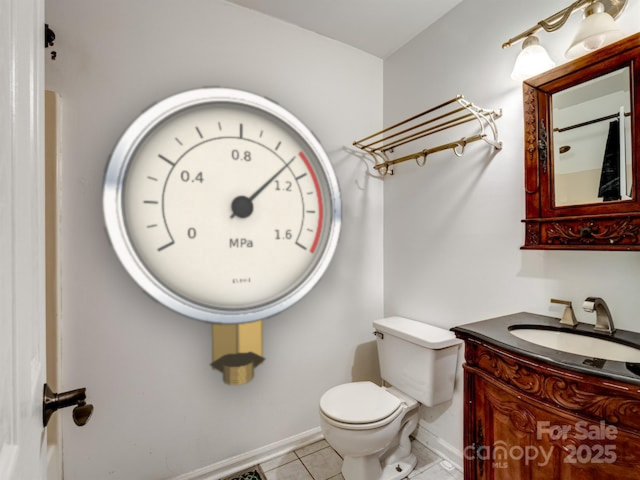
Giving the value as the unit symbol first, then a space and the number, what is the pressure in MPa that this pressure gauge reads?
MPa 1.1
